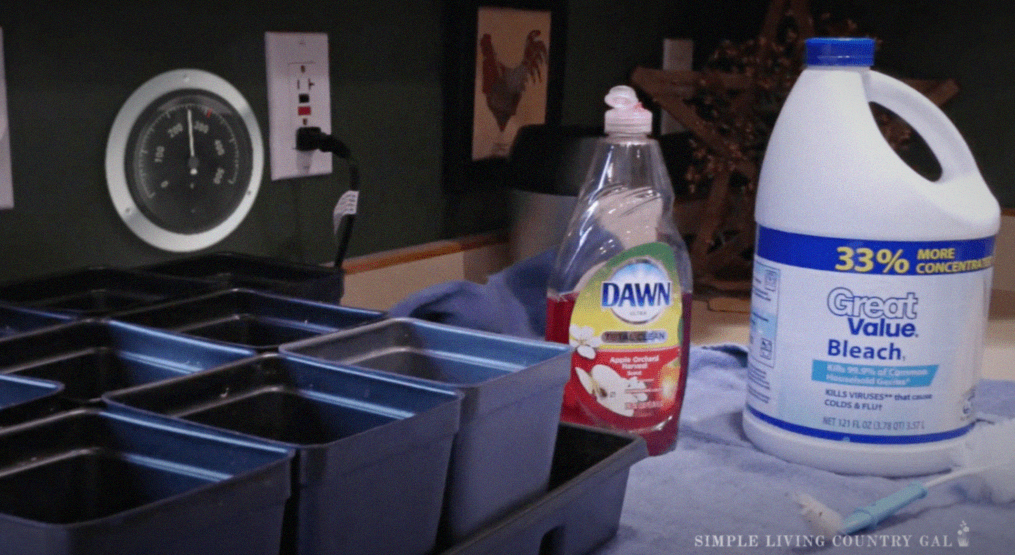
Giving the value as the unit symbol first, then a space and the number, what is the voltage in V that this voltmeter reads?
V 250
